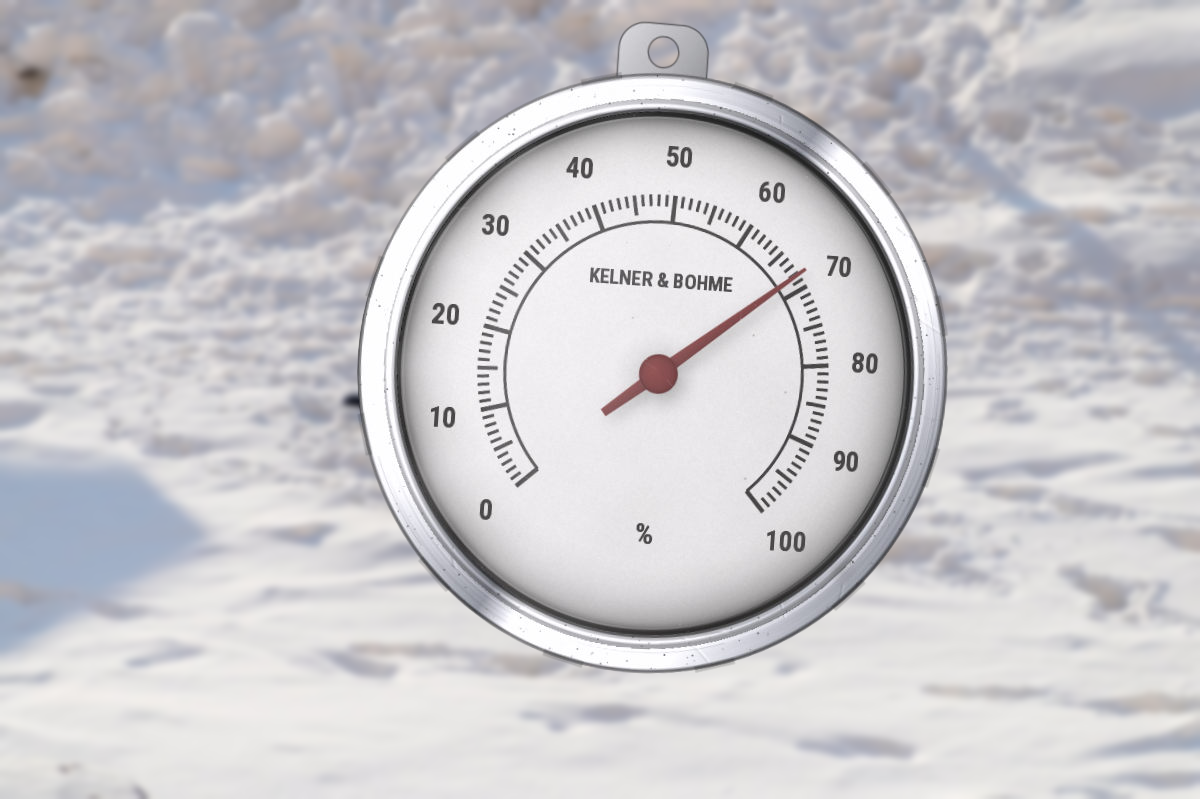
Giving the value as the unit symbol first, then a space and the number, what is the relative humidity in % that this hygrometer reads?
% 68
